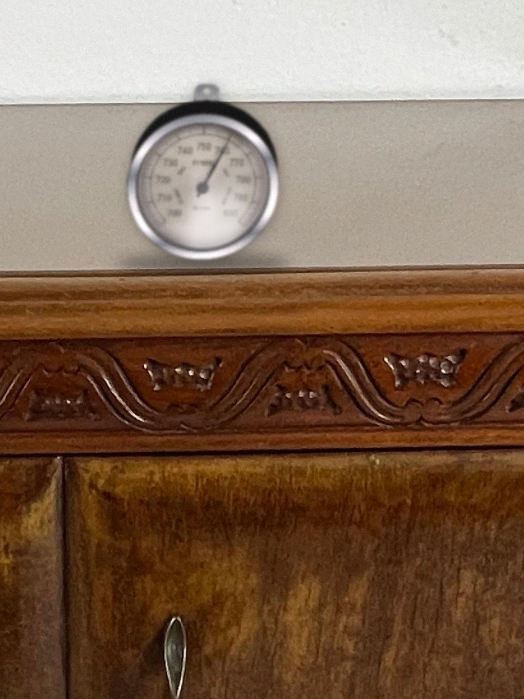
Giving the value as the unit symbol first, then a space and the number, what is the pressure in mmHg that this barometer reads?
mmHg 760
